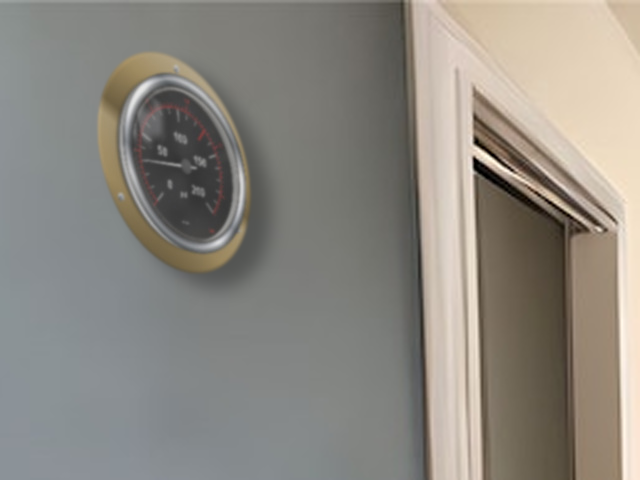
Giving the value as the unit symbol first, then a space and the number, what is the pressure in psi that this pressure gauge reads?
psi 30
